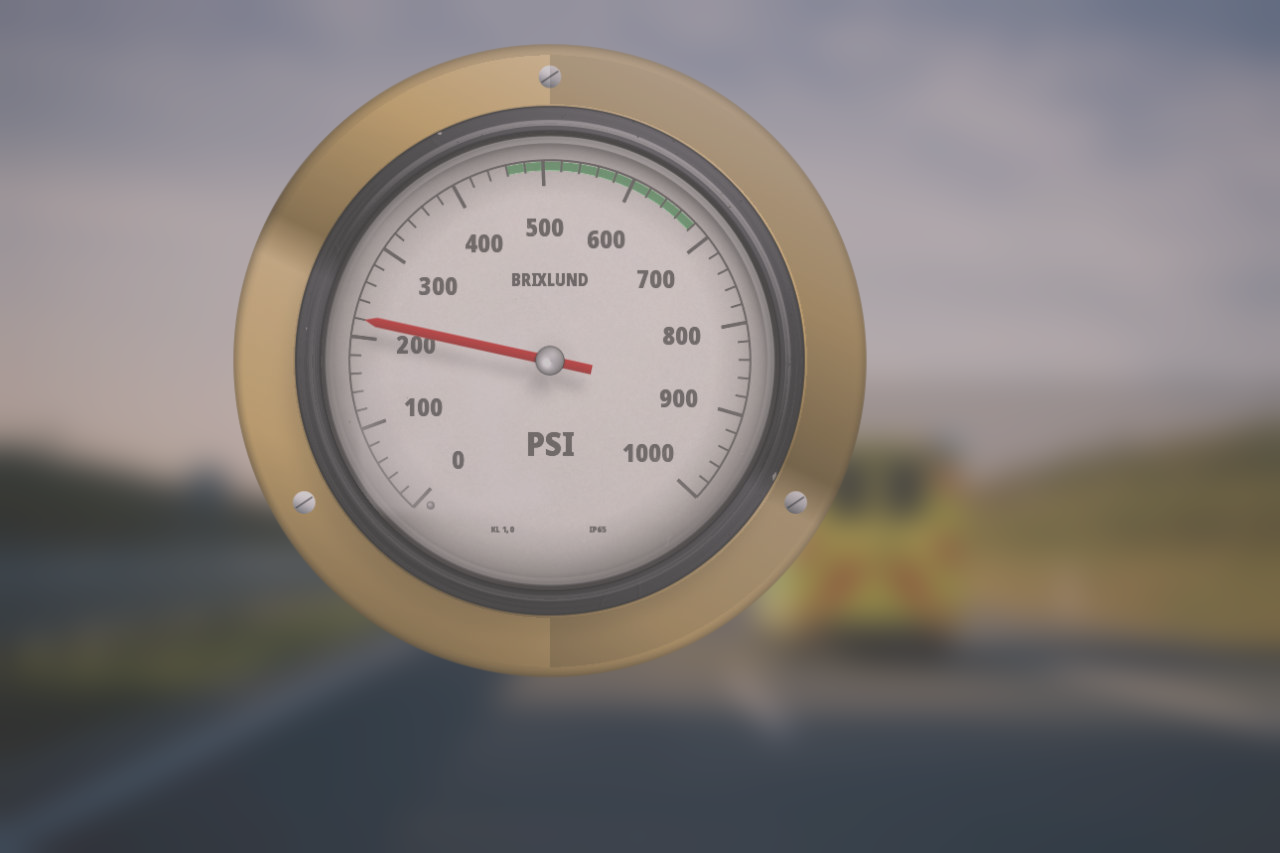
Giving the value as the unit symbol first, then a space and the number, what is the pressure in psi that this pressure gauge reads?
psi 220
